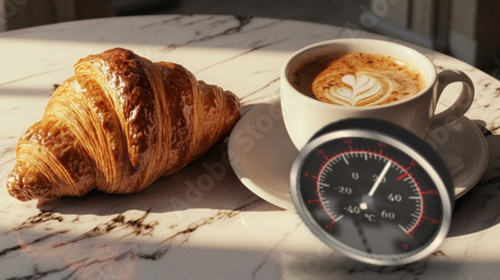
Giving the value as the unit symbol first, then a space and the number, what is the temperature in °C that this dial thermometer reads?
°C 20
